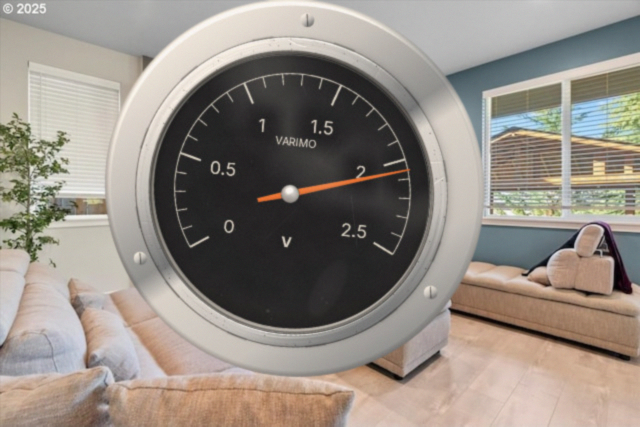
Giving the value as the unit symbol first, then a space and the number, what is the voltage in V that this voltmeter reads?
V 2.05
